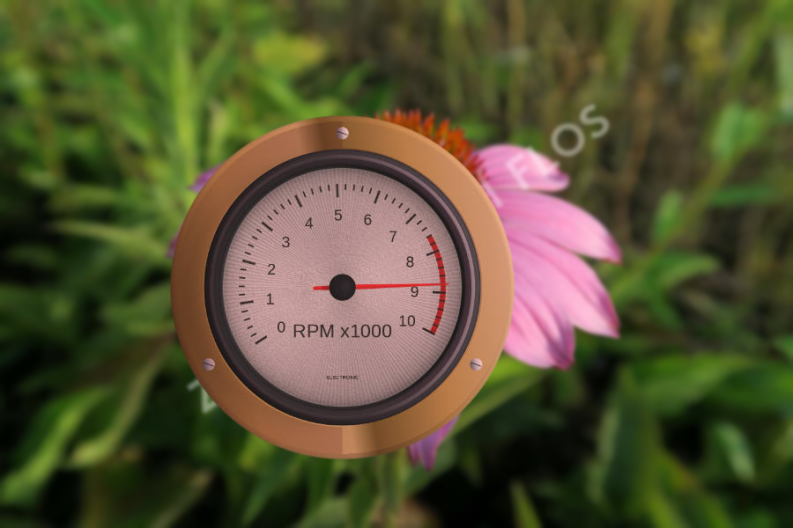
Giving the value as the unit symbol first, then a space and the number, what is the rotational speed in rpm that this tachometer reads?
rpm 8800
